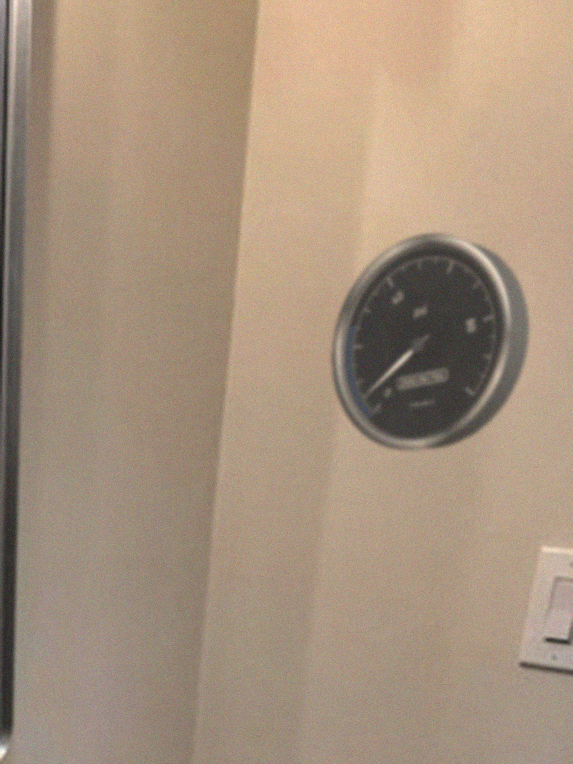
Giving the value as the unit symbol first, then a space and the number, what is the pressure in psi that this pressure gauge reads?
psi 5
